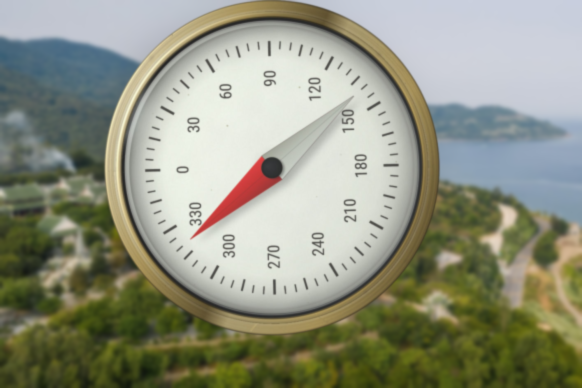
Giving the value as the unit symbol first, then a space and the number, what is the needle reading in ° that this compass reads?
° 320
